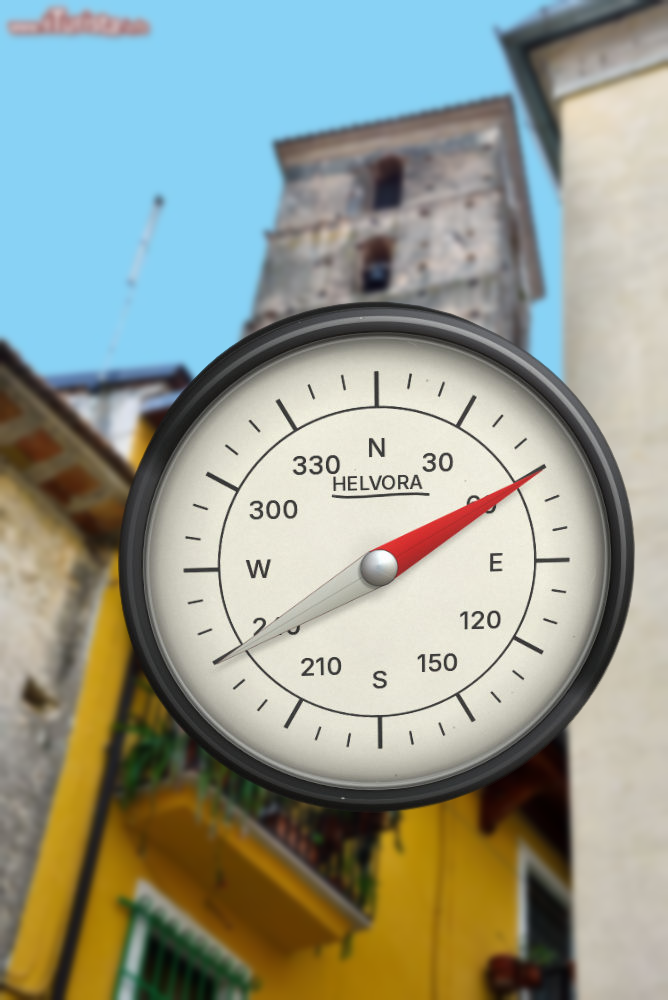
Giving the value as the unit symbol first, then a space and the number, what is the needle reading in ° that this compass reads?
° 60
